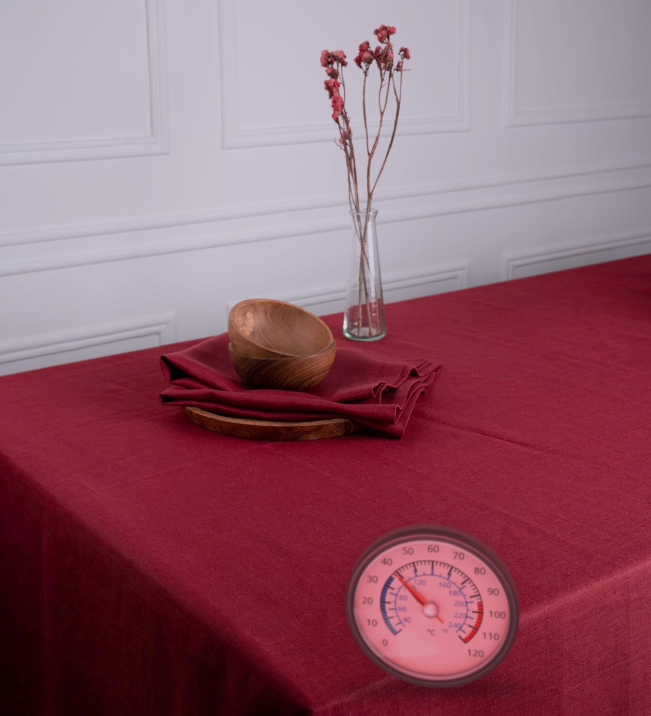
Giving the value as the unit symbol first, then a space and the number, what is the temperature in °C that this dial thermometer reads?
°C 40
